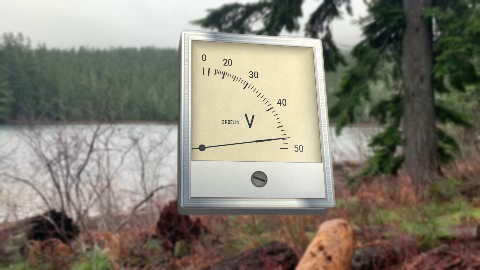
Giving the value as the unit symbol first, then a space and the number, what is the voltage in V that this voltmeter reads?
V 48
